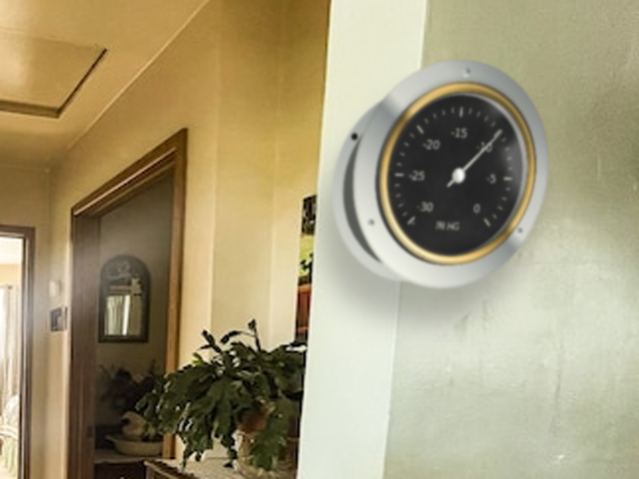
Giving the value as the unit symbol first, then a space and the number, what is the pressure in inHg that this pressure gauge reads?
inHg -10
